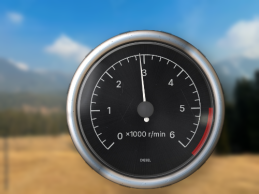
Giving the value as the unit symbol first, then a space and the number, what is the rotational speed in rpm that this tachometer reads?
rpm 2900
